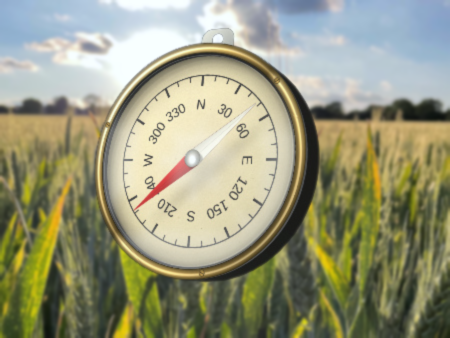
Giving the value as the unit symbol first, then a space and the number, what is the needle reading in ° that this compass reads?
° 230
